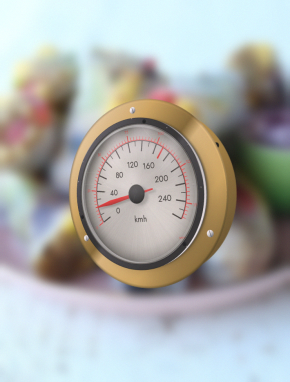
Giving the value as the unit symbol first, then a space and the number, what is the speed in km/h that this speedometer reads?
km/h 20
